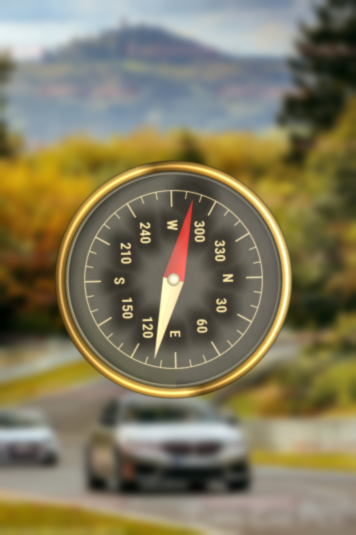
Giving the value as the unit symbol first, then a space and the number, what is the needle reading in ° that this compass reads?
° 285
